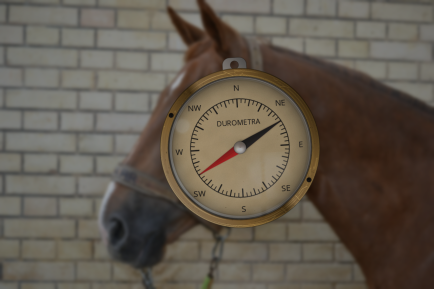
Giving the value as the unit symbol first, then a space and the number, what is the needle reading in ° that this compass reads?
° 240
